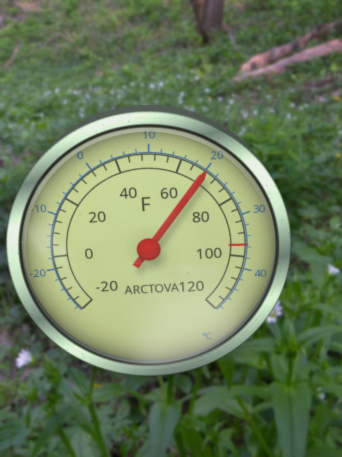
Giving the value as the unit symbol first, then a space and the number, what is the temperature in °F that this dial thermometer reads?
°F 68
